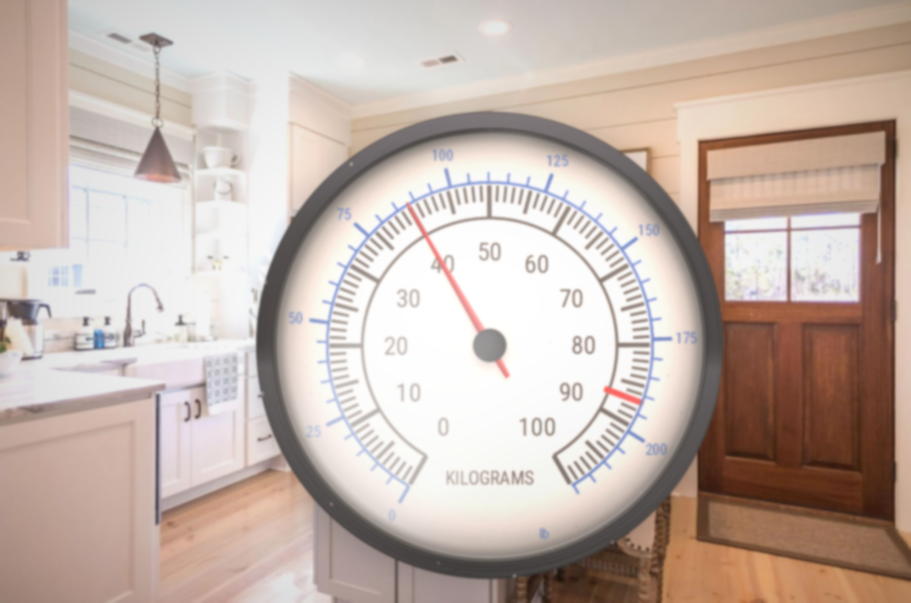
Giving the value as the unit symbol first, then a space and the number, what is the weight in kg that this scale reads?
kg 40
